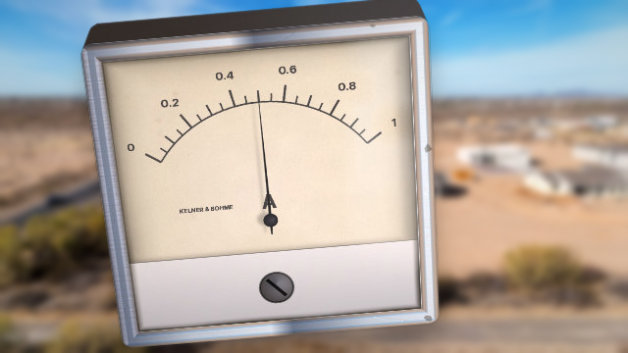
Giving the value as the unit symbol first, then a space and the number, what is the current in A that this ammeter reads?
A 0.5
